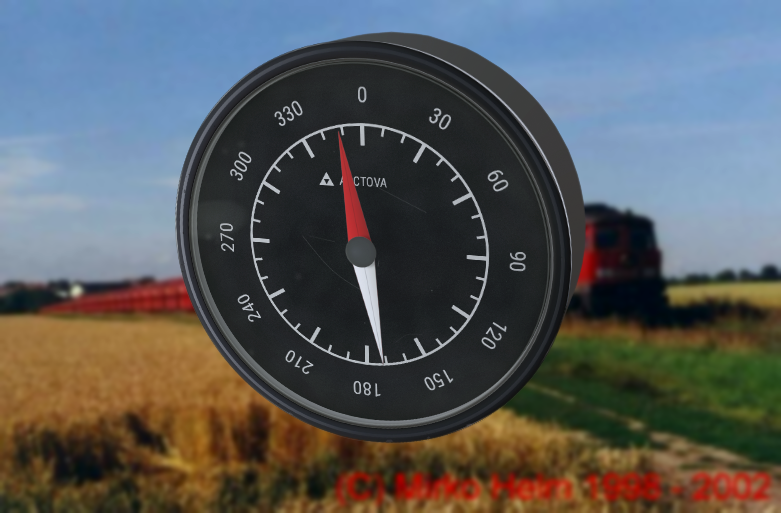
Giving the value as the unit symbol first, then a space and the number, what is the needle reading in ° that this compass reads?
° 350
